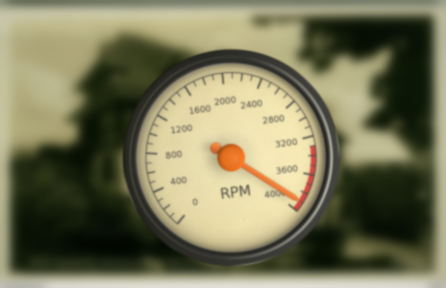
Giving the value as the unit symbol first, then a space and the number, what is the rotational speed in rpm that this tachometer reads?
rpm 3900
